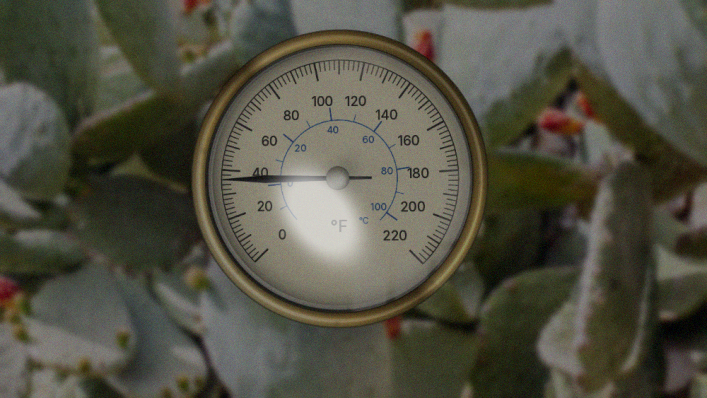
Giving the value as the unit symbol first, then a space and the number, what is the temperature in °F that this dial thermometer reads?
°F 36
